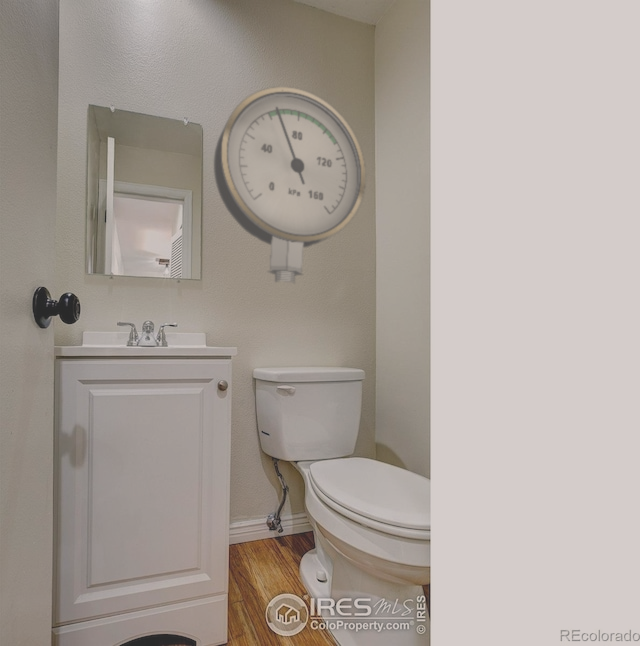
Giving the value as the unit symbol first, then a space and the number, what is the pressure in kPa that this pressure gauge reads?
kPa 65
